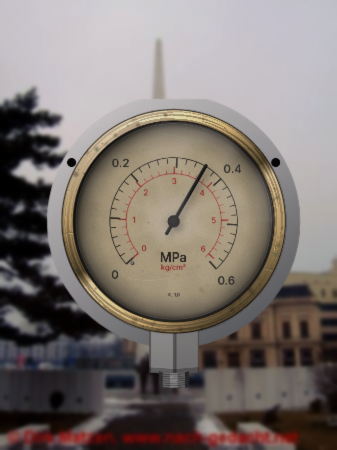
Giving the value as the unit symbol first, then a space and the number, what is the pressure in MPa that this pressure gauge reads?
MPa 0.36
